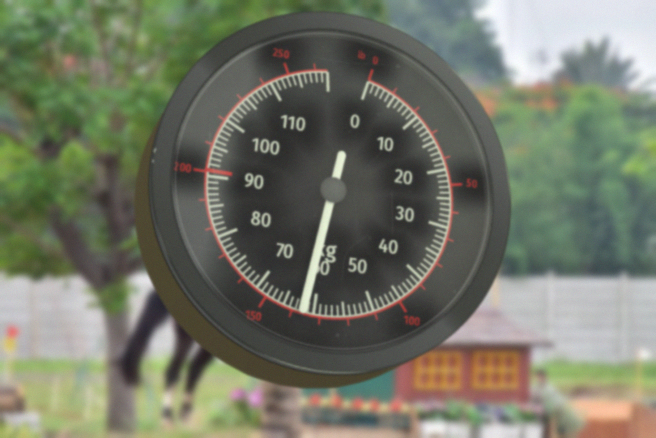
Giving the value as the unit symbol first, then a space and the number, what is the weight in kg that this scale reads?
kg 62
